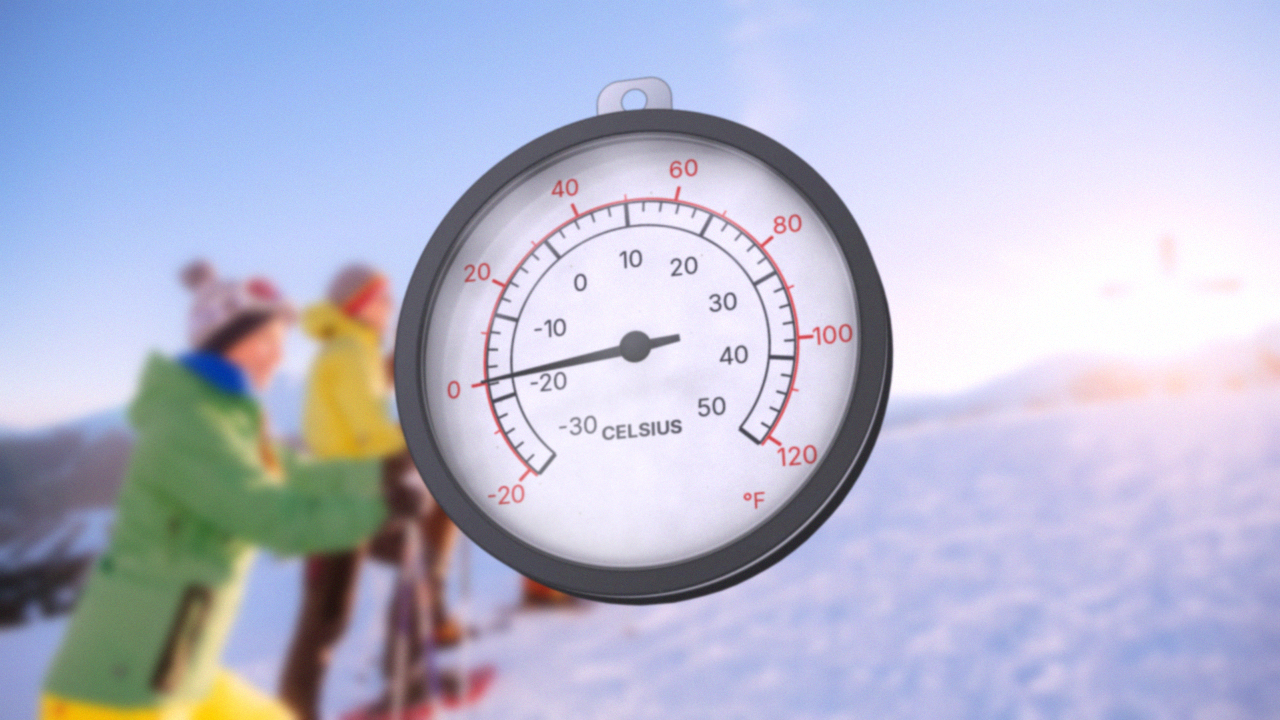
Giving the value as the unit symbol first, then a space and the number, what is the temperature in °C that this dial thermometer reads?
°C -18
